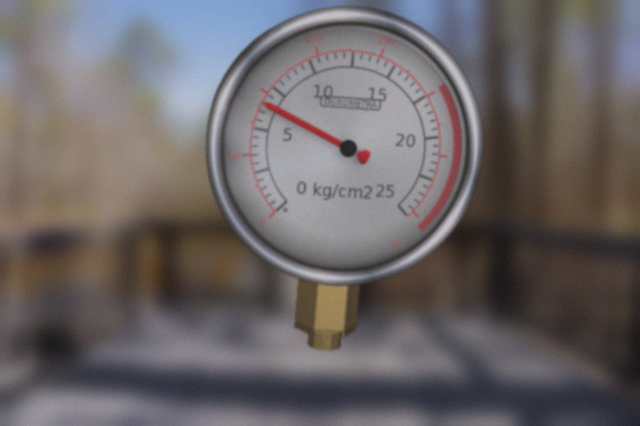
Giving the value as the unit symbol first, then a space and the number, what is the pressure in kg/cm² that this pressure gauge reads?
kg/cm² 6.5
